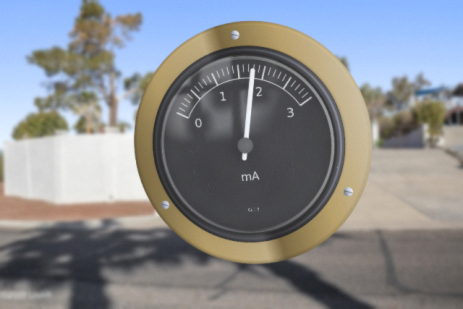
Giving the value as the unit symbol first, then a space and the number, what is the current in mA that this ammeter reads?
mA 1.8
